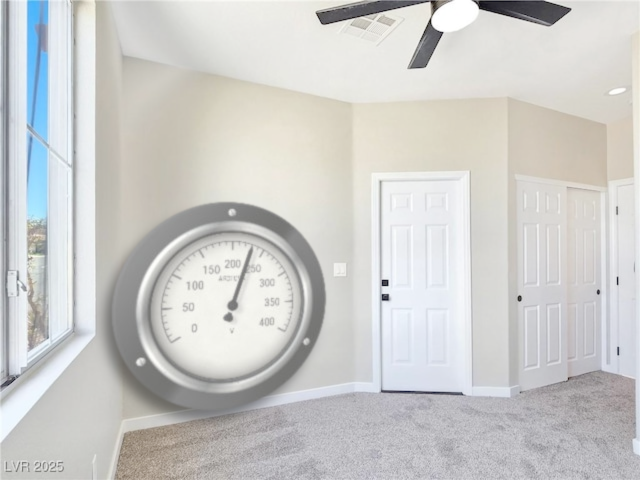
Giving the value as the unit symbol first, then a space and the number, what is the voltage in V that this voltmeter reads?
V 230
